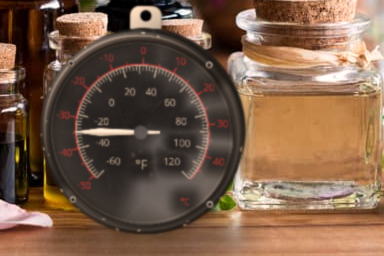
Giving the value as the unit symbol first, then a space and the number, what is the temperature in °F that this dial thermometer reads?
°F -30
